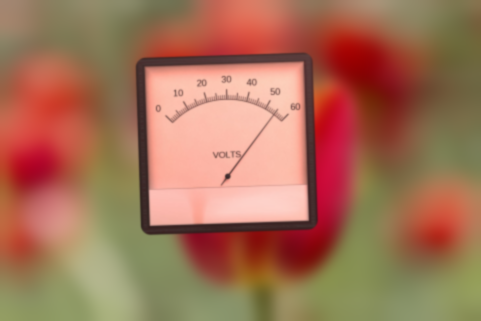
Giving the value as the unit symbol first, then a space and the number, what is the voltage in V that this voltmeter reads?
V 55
